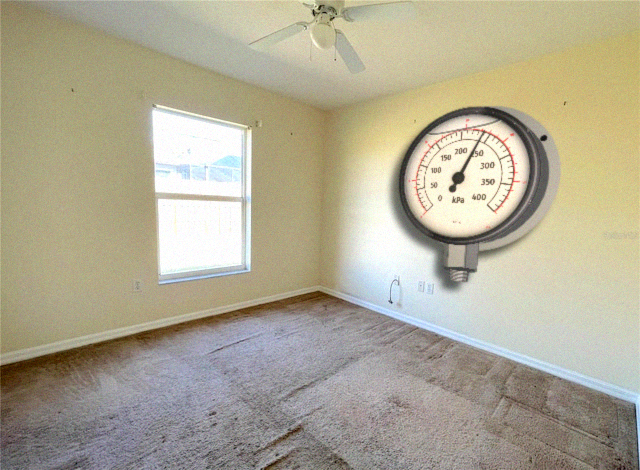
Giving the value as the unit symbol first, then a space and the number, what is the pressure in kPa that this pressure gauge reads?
kPa 240
